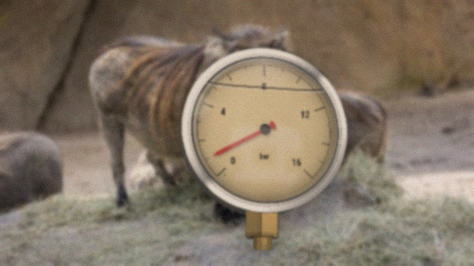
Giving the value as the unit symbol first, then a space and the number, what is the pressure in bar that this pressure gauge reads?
bar 1
